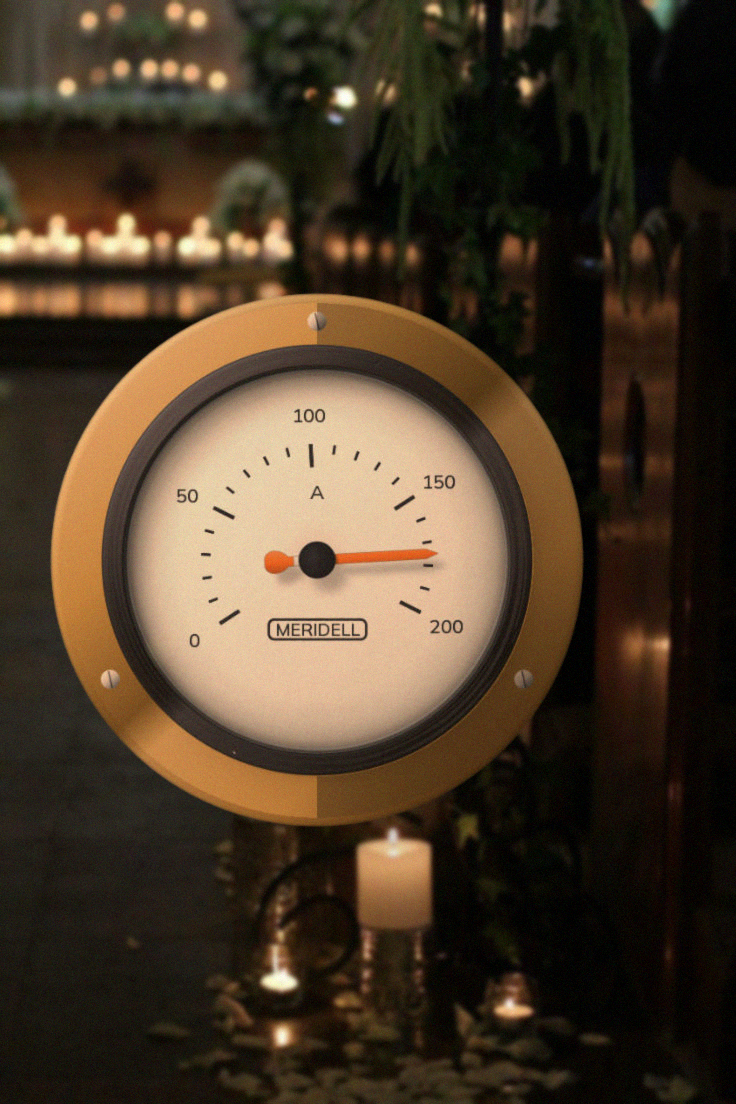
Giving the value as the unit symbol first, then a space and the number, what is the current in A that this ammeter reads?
A 175
